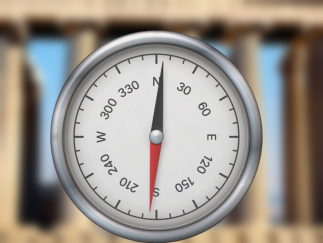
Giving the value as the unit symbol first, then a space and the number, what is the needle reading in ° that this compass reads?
° 185
